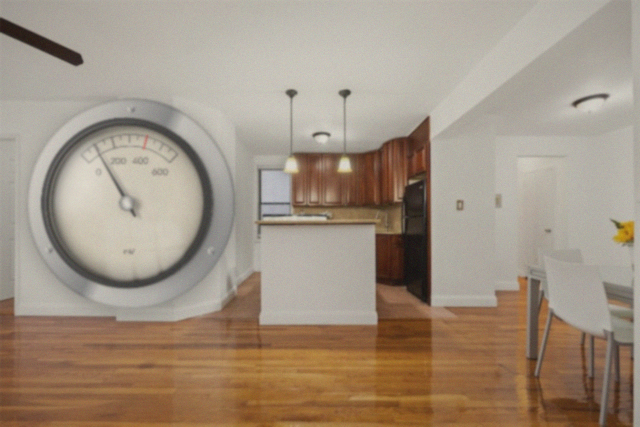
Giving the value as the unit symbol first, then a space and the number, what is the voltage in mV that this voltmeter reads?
mV 100
